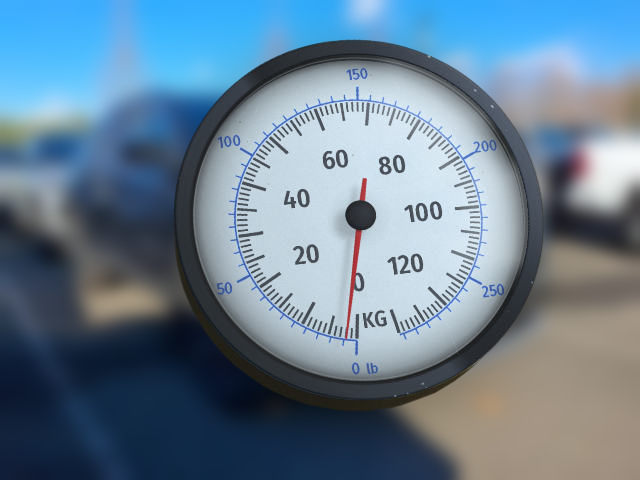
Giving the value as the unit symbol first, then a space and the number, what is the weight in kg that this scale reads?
kg 2
